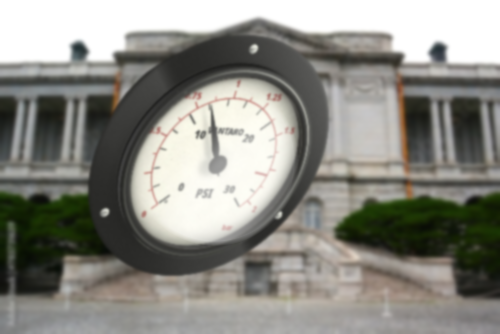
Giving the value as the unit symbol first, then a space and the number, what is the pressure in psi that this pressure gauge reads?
psi 12
